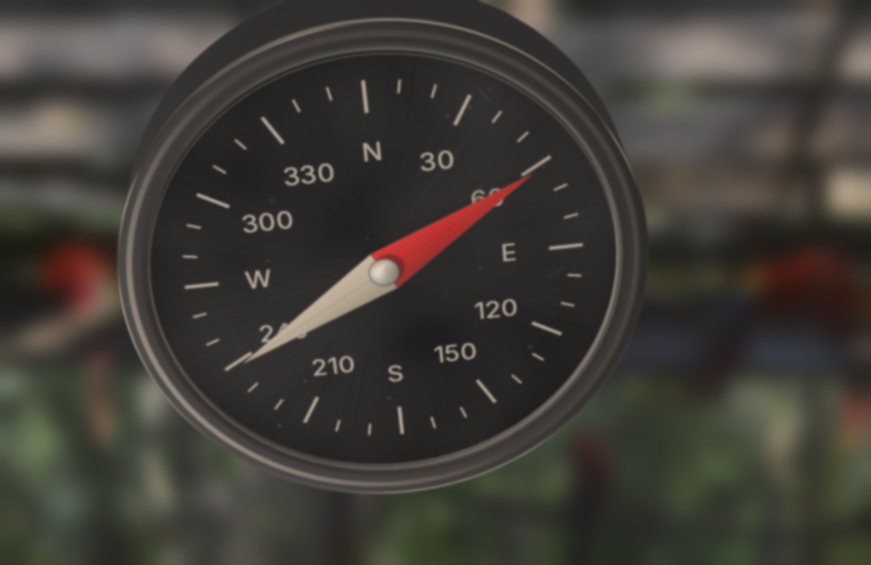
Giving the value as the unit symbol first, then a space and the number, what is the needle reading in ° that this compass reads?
° 60
